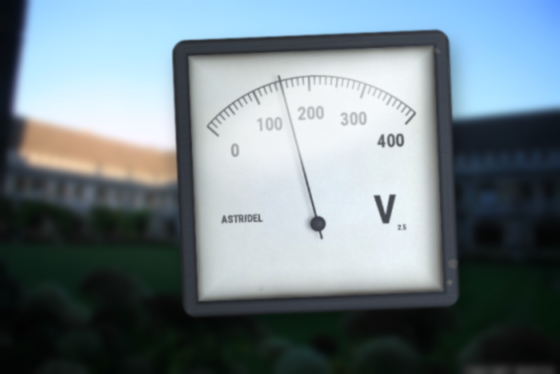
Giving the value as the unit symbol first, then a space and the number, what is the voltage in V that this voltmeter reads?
V 150
